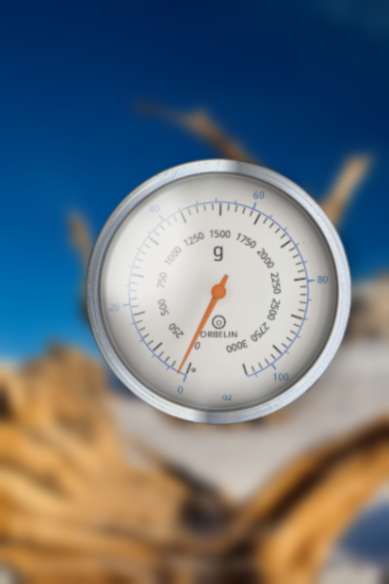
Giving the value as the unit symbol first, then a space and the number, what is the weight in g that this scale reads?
g 50
